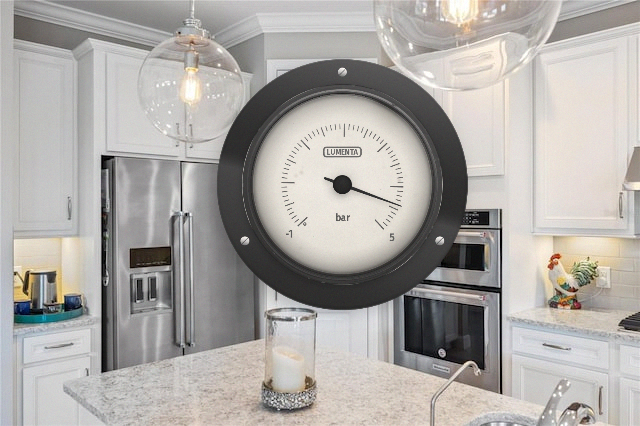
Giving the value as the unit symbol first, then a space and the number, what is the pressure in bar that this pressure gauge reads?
bar 4.4
